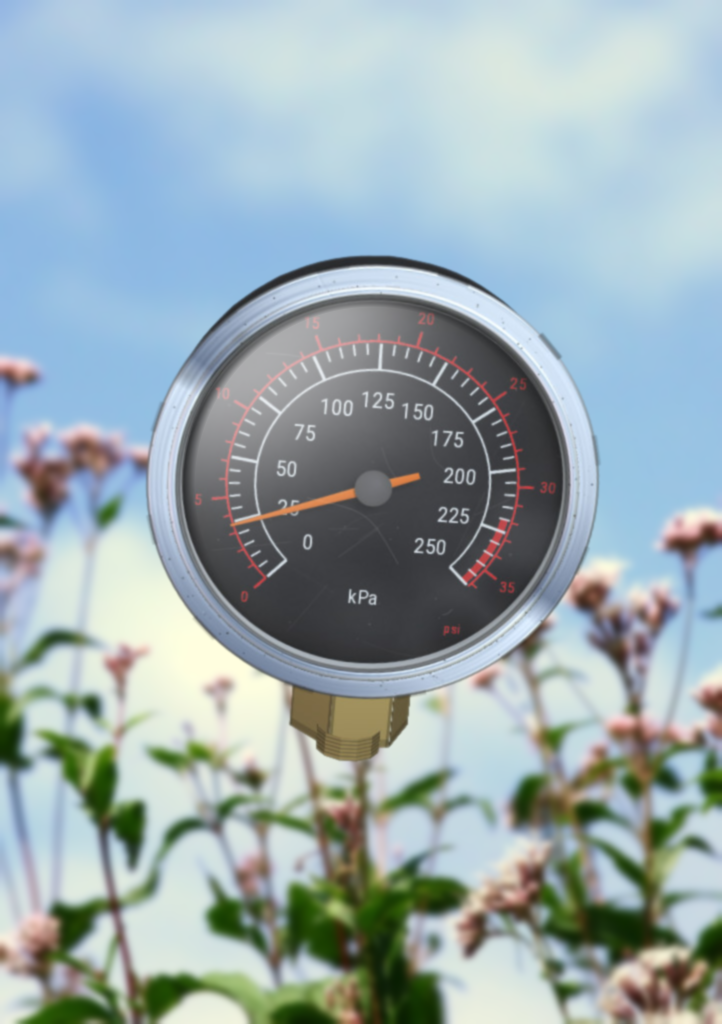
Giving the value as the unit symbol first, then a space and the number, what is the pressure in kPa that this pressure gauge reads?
kPa 25
